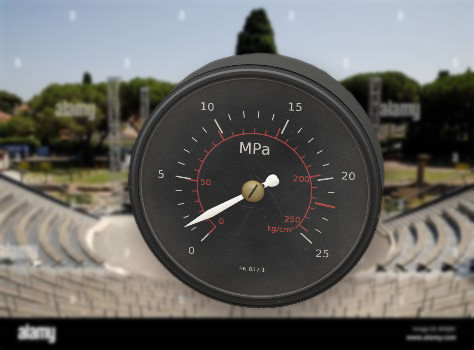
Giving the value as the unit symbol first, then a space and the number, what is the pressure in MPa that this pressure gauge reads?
MPa 1.5
